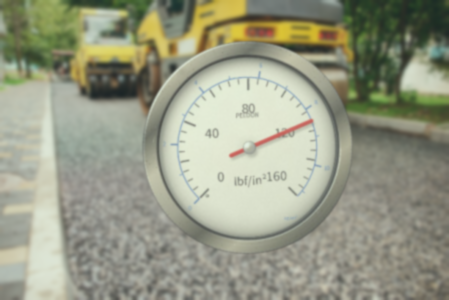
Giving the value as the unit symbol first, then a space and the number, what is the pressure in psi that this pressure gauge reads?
psi 120
